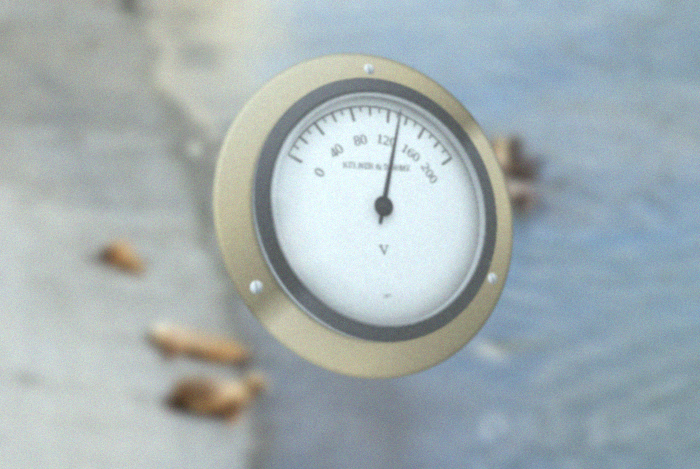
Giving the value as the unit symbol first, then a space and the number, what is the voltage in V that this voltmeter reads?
V 130
